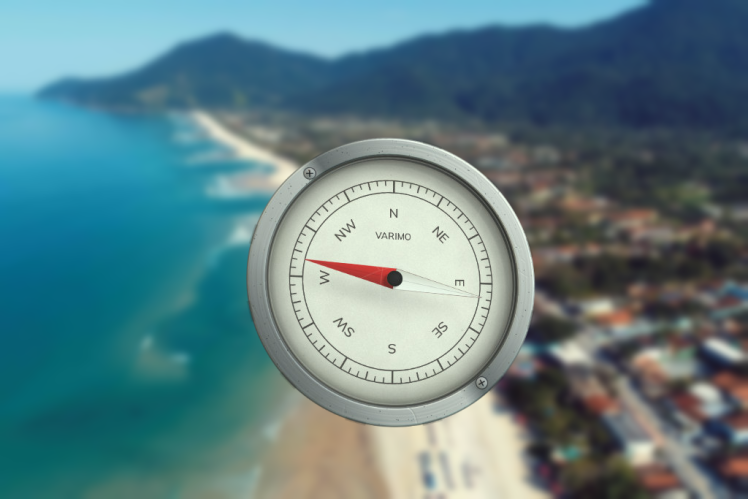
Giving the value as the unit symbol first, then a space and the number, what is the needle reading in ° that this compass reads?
° 280
